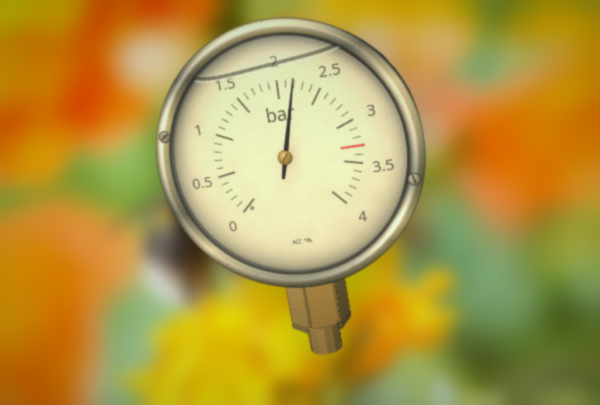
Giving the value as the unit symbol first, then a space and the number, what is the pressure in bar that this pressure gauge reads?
bar 2.2
